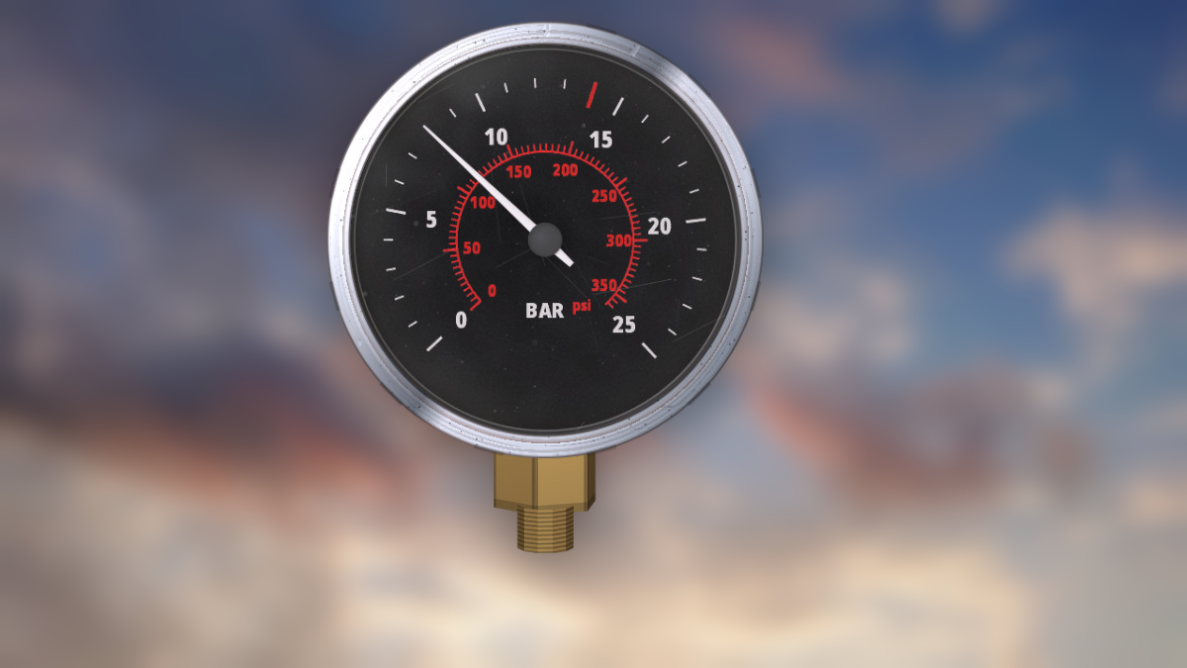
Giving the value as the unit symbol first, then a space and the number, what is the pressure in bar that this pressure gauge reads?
bar 8
